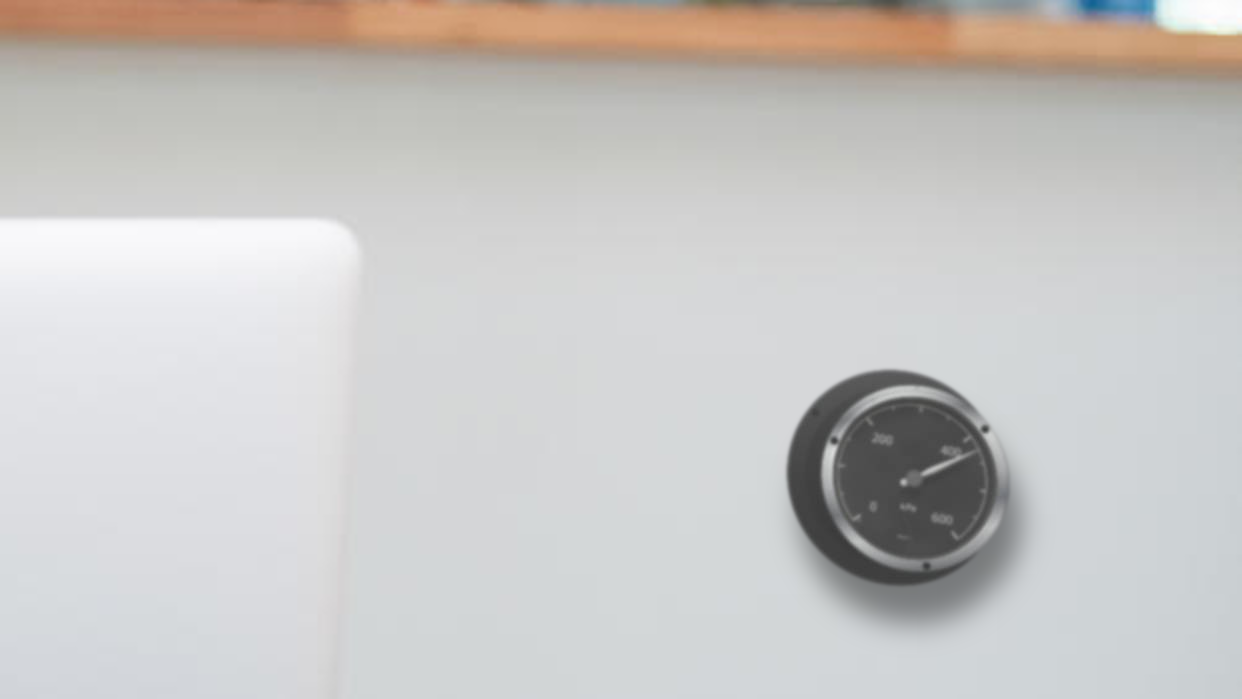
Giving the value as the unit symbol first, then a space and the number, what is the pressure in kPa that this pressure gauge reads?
kPa 425
